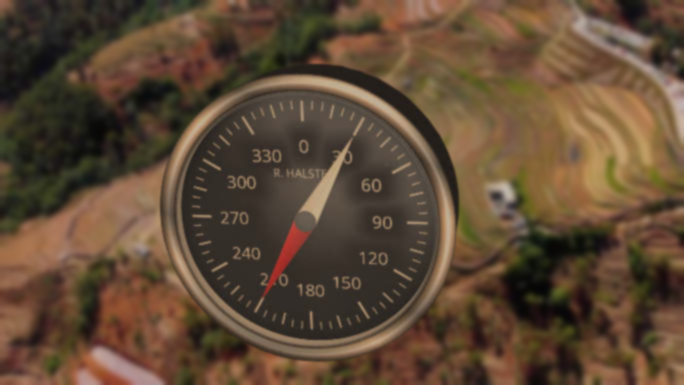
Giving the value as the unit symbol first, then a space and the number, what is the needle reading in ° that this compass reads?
° 210
